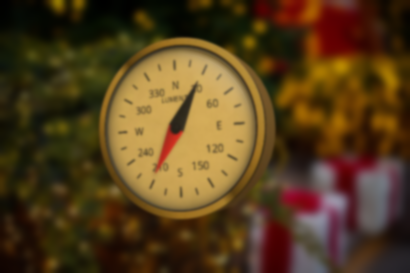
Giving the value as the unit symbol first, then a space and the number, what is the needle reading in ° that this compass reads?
° 210
